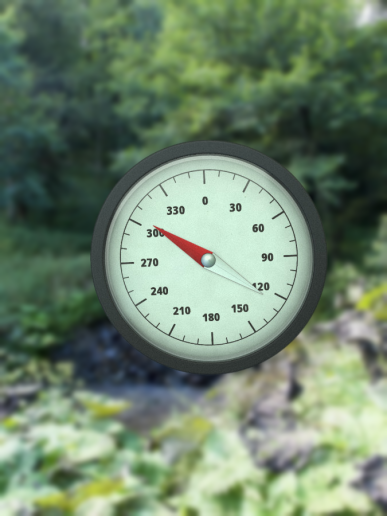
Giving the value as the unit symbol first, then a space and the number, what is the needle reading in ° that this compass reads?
° 305
